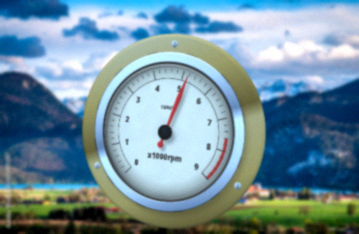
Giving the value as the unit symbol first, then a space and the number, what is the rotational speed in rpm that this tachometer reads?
rpm 5200
